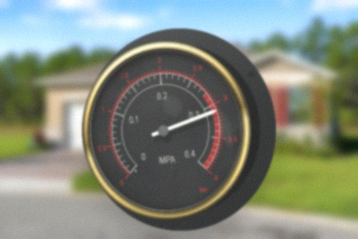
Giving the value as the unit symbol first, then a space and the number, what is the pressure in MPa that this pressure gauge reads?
MPa 0.31
